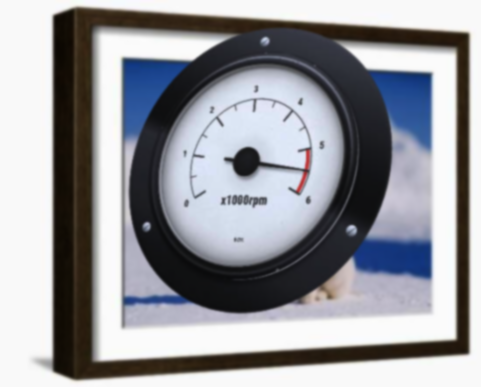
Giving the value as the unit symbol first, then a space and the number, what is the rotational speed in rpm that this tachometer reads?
rpm 5500
